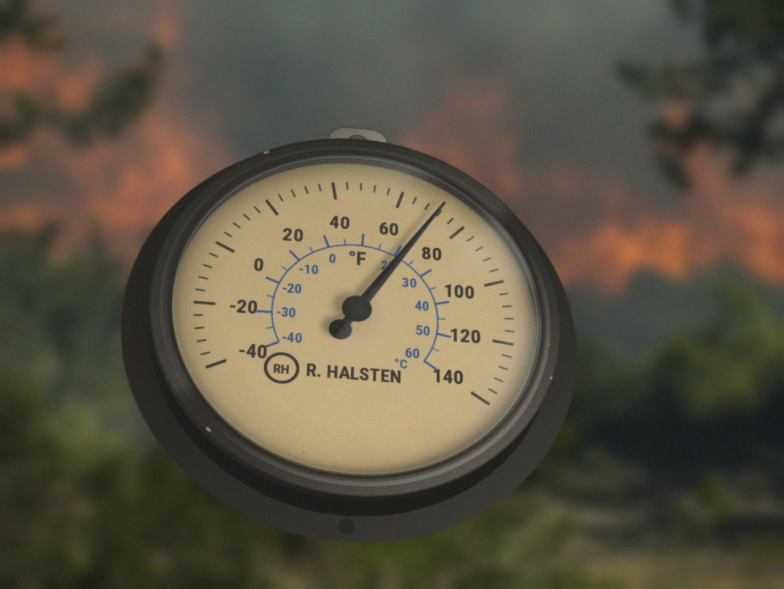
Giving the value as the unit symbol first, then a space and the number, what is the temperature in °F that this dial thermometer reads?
°F 72
